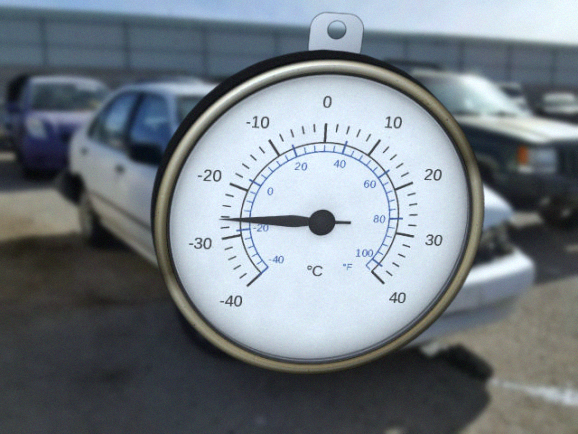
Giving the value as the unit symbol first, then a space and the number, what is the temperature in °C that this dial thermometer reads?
°C -26
